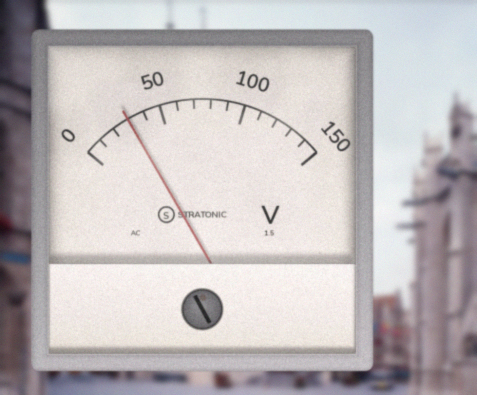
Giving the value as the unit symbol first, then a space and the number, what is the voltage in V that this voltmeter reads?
V 30
